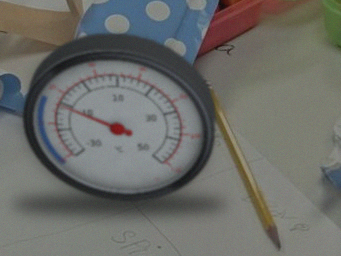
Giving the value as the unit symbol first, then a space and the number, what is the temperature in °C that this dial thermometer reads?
°C -10
